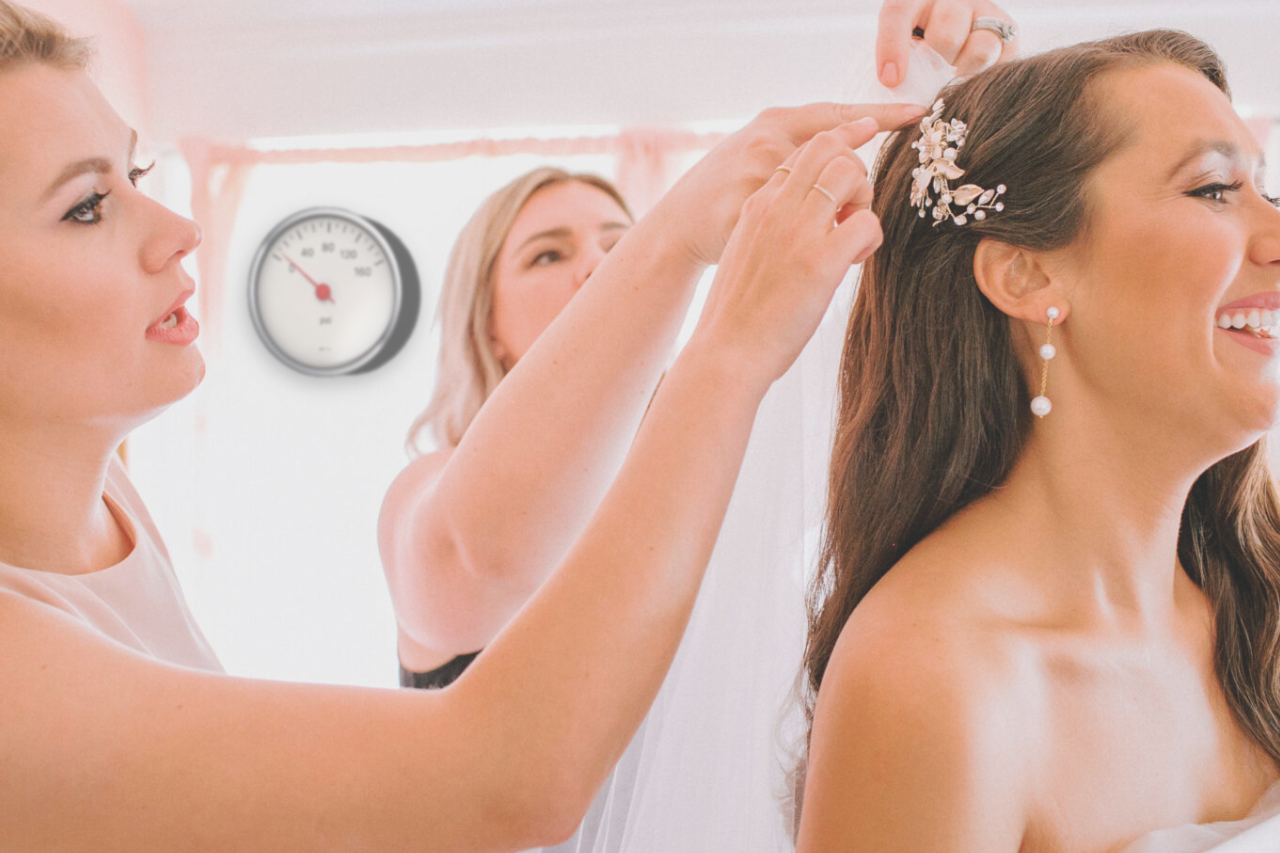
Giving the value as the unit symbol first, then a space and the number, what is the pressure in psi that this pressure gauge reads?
psi 10
